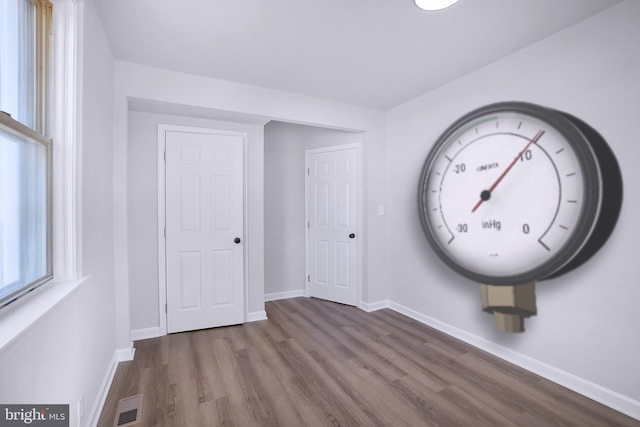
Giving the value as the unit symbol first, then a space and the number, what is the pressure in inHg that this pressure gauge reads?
inHg -10
